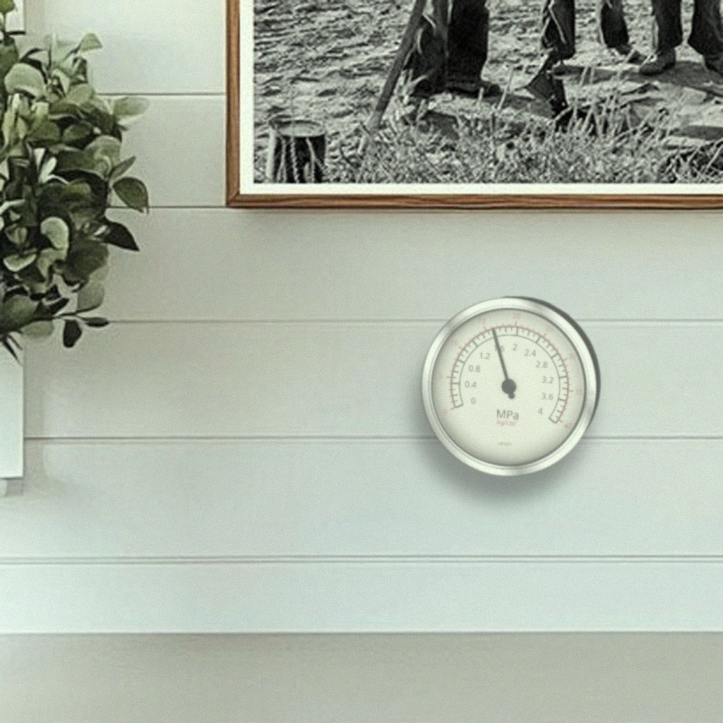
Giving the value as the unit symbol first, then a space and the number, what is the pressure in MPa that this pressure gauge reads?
MPa 1.6
